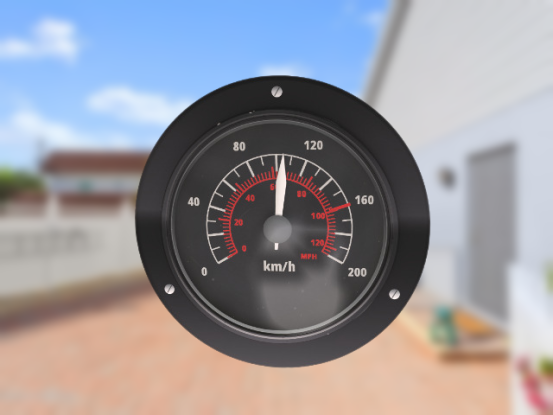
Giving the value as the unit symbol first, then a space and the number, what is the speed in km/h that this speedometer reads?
km/h 105
